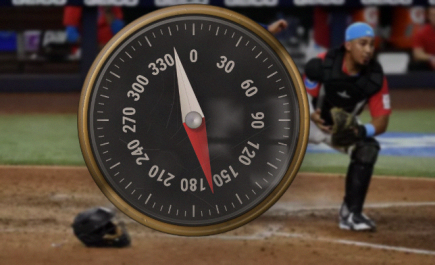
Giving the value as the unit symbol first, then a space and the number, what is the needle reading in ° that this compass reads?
° 165
